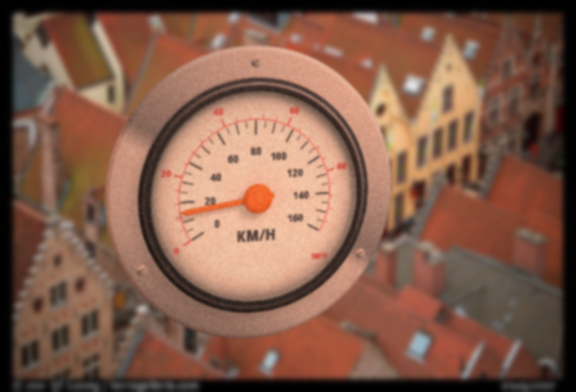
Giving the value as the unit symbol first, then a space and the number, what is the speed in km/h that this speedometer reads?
km/h 15
